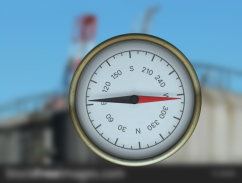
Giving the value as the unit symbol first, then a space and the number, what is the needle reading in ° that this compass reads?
° 275
